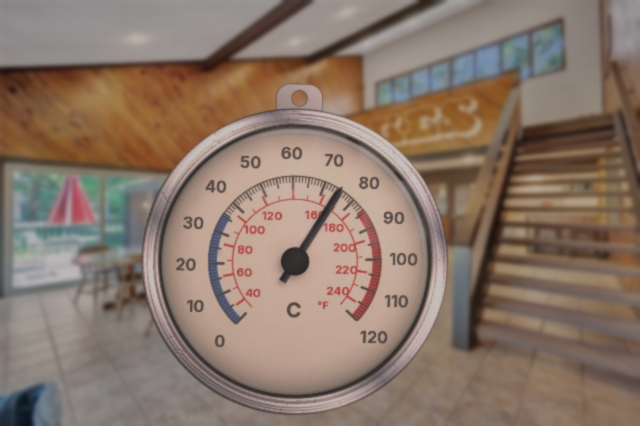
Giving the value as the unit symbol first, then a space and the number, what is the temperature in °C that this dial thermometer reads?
°C 75
